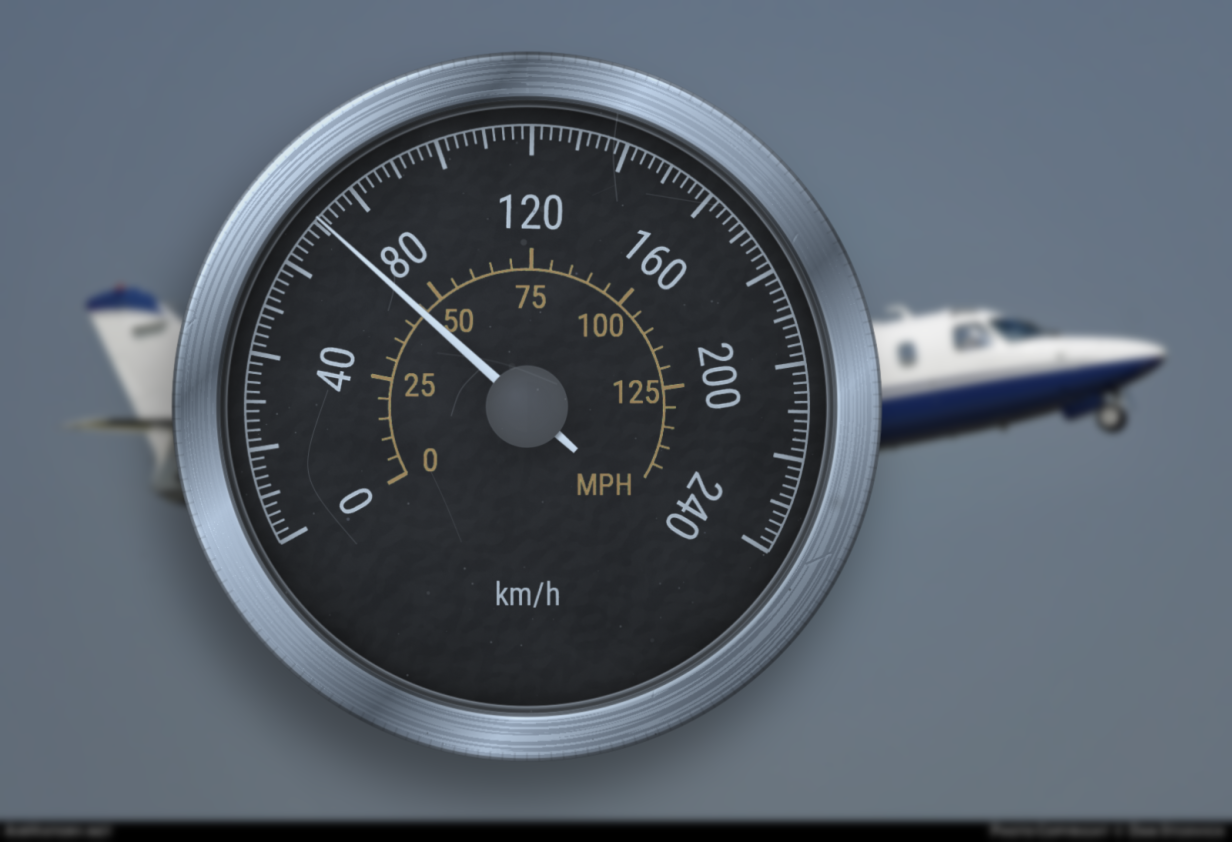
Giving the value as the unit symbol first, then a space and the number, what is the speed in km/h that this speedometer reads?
km/h 71
